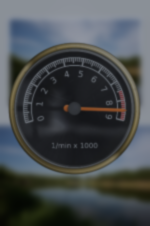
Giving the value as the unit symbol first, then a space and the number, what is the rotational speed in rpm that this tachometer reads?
rpm 8500
